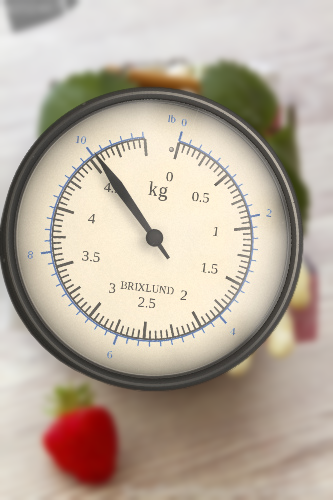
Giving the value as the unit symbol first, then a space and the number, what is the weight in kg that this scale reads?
kg 4.55
